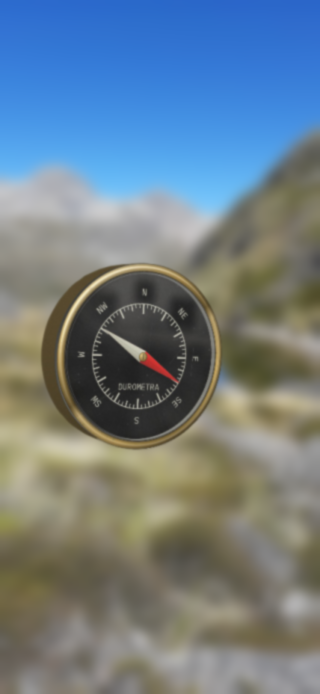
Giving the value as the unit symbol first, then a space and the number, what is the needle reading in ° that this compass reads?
° 120
